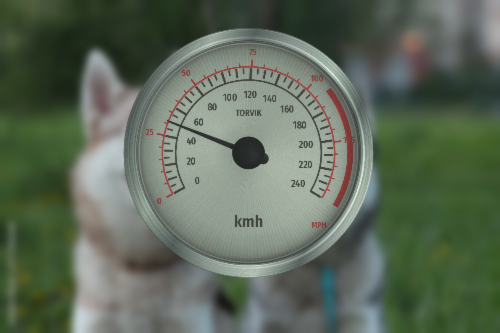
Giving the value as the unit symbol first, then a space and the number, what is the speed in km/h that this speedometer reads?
km/h 50
